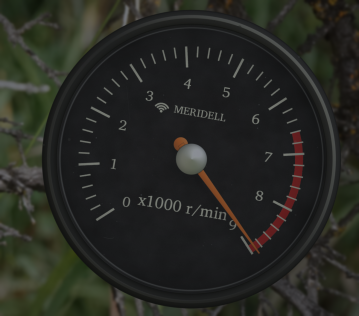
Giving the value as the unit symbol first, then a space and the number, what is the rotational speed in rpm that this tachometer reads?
rpm 8900
